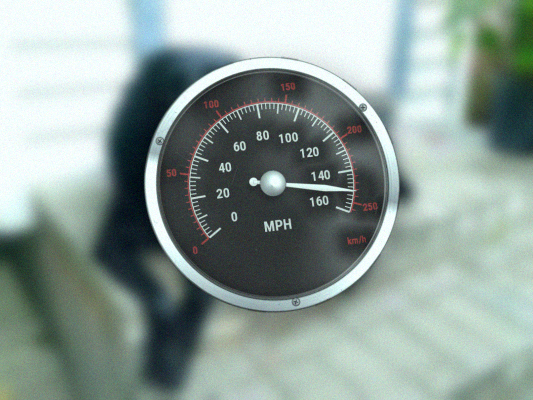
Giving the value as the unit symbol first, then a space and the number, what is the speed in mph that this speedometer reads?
mph 150
